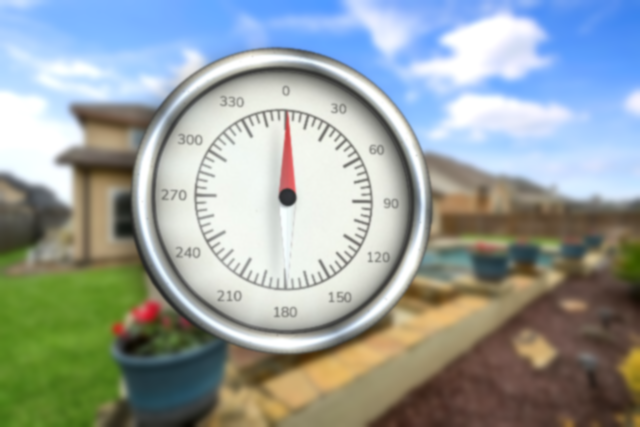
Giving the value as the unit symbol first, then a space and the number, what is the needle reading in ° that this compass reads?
° 0
